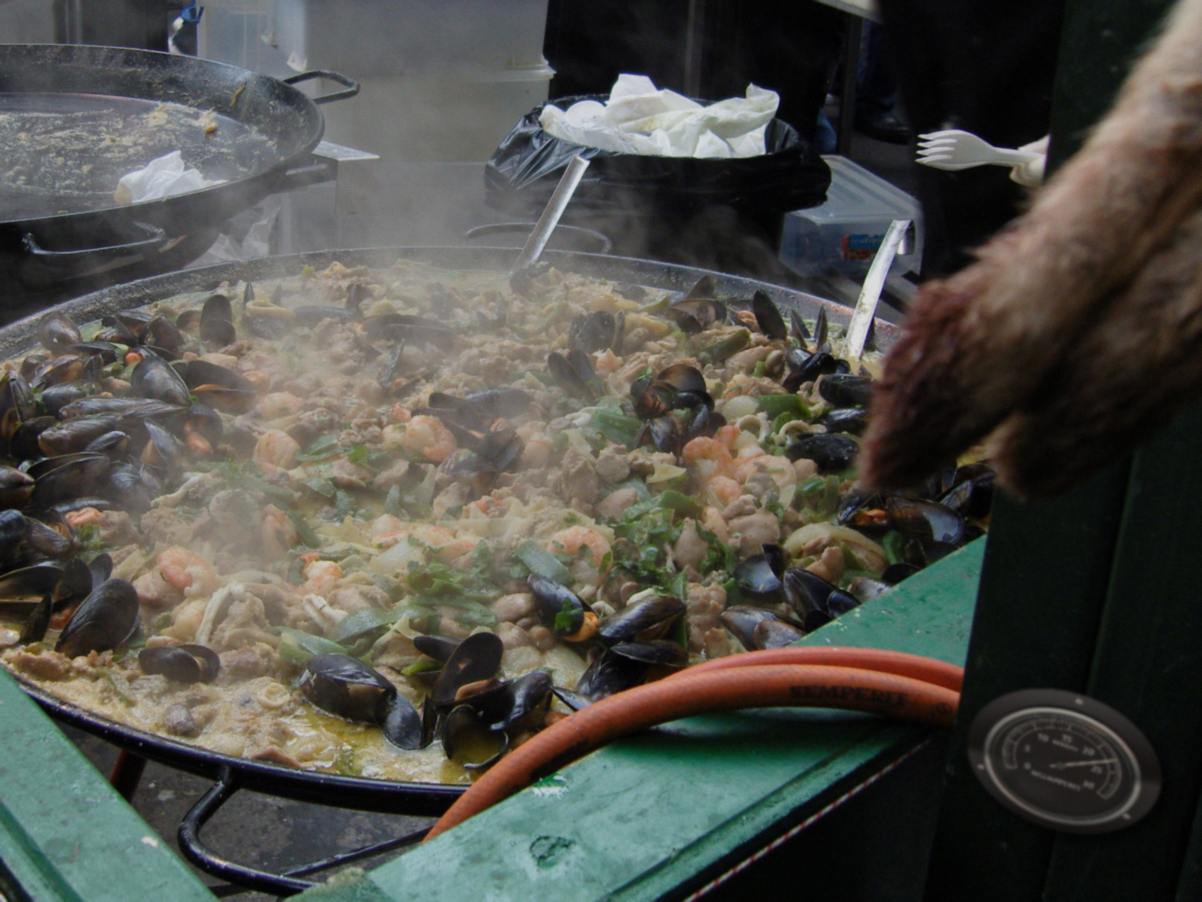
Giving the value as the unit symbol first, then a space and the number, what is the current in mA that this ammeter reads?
mA 22.5
